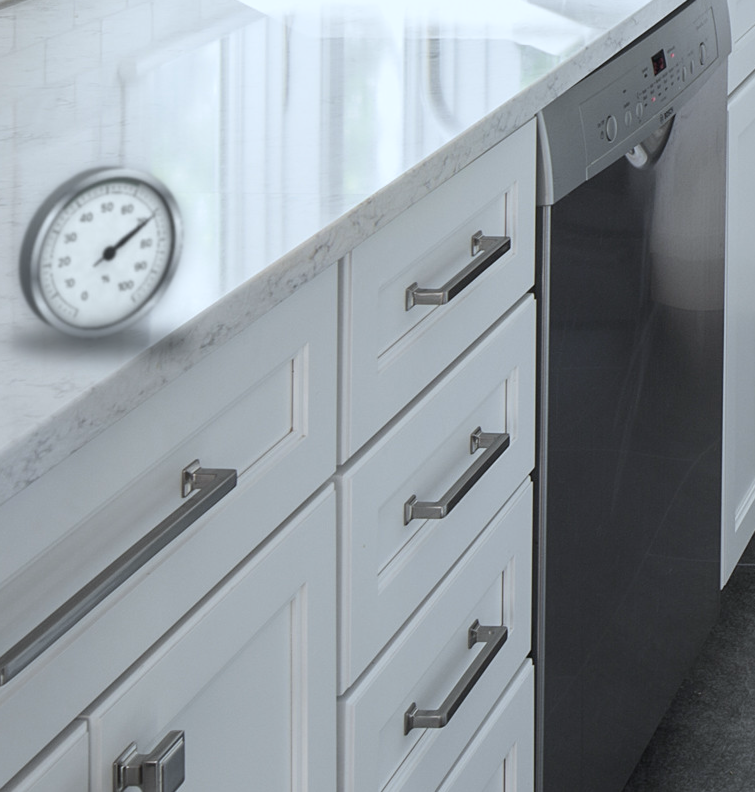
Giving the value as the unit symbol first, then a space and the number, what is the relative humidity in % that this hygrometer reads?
% 70
